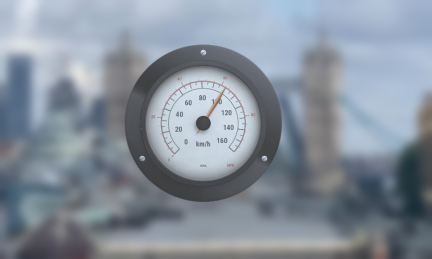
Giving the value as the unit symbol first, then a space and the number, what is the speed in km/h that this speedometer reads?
km/h 100
